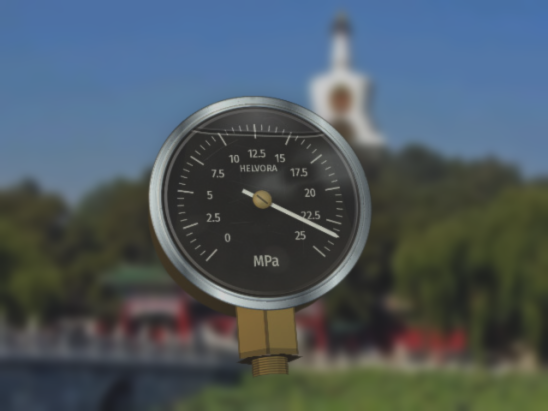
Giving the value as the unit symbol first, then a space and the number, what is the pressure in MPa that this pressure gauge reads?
MPa 23.5
